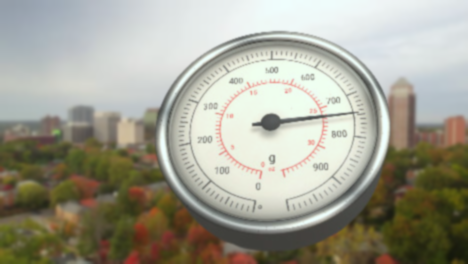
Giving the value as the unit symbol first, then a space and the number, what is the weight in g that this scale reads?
g 750
